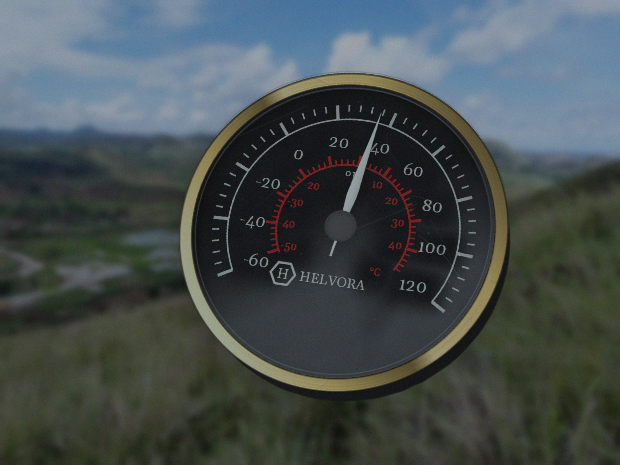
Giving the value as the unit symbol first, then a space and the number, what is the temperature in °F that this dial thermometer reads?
°F 36
